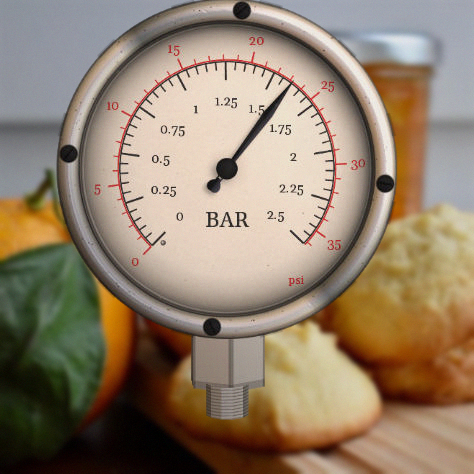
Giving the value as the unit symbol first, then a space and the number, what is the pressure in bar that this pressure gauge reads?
bar 1.6
